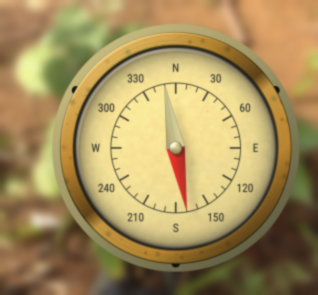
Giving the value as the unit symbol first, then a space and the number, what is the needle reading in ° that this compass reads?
° 170
